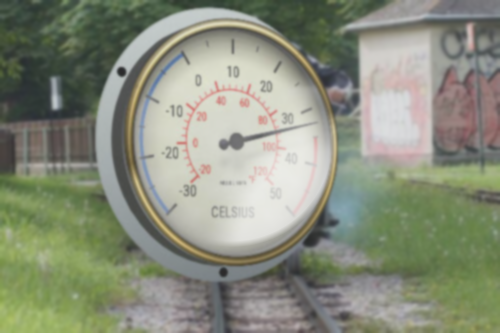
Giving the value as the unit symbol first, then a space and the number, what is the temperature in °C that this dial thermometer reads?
°C 32.5
